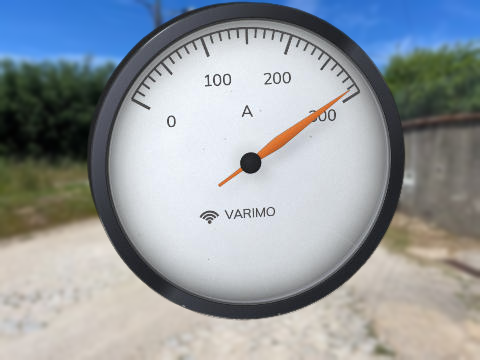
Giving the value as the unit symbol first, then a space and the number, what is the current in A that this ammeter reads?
A 290
